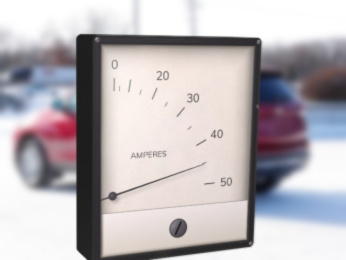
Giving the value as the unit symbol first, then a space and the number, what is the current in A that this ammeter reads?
A 45
